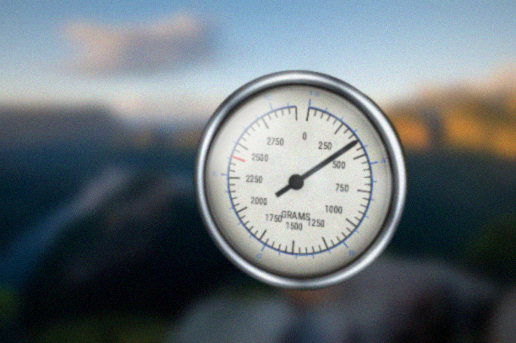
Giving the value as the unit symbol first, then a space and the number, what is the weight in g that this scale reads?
g 400
